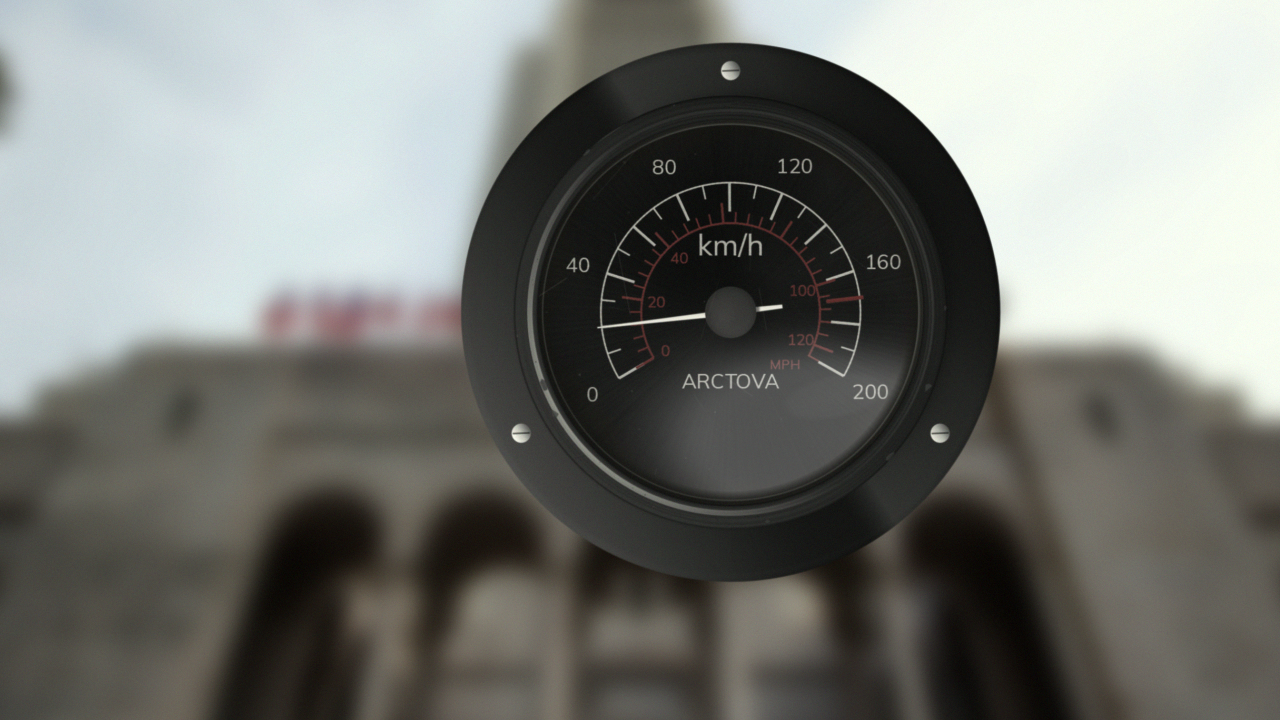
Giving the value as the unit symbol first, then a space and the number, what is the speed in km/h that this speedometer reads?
km/h 20
